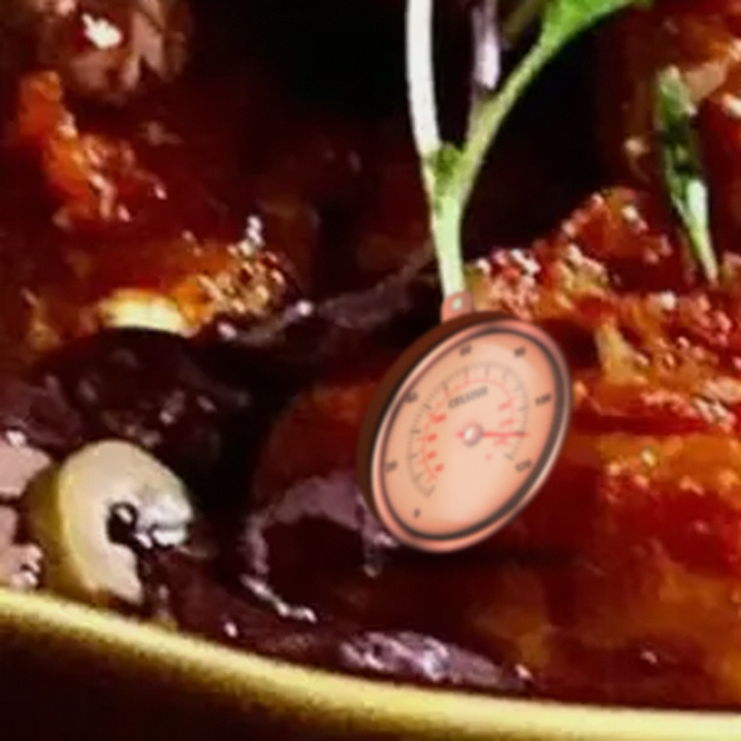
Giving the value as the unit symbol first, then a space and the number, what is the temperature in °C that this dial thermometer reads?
°C 110
